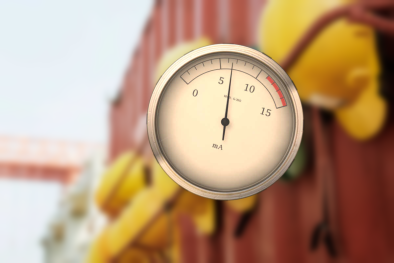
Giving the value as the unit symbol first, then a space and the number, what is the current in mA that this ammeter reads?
mA 6.5
